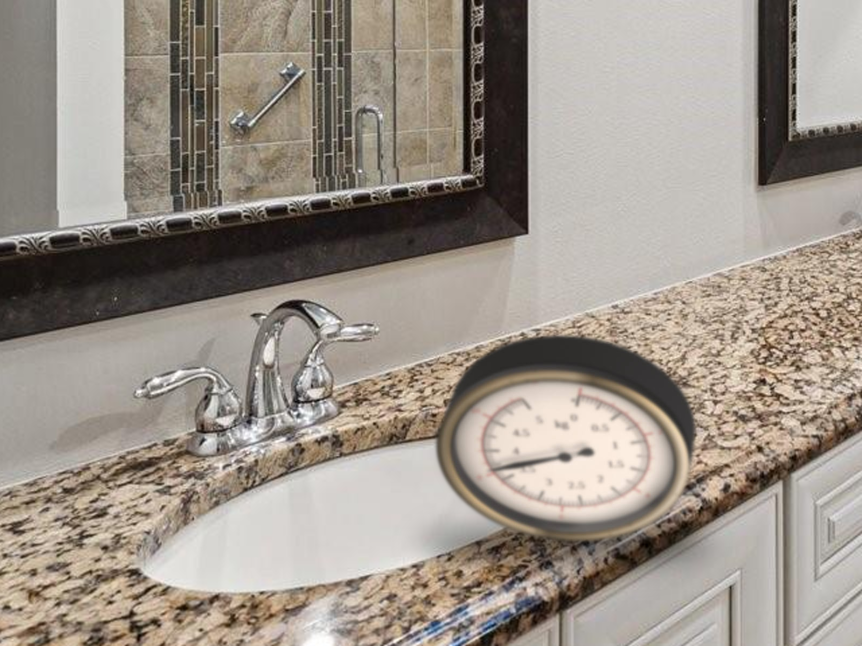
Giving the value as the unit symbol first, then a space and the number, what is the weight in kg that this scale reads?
kg 3.75
